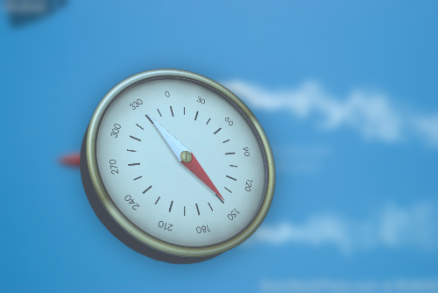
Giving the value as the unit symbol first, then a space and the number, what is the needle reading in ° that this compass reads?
° 150
